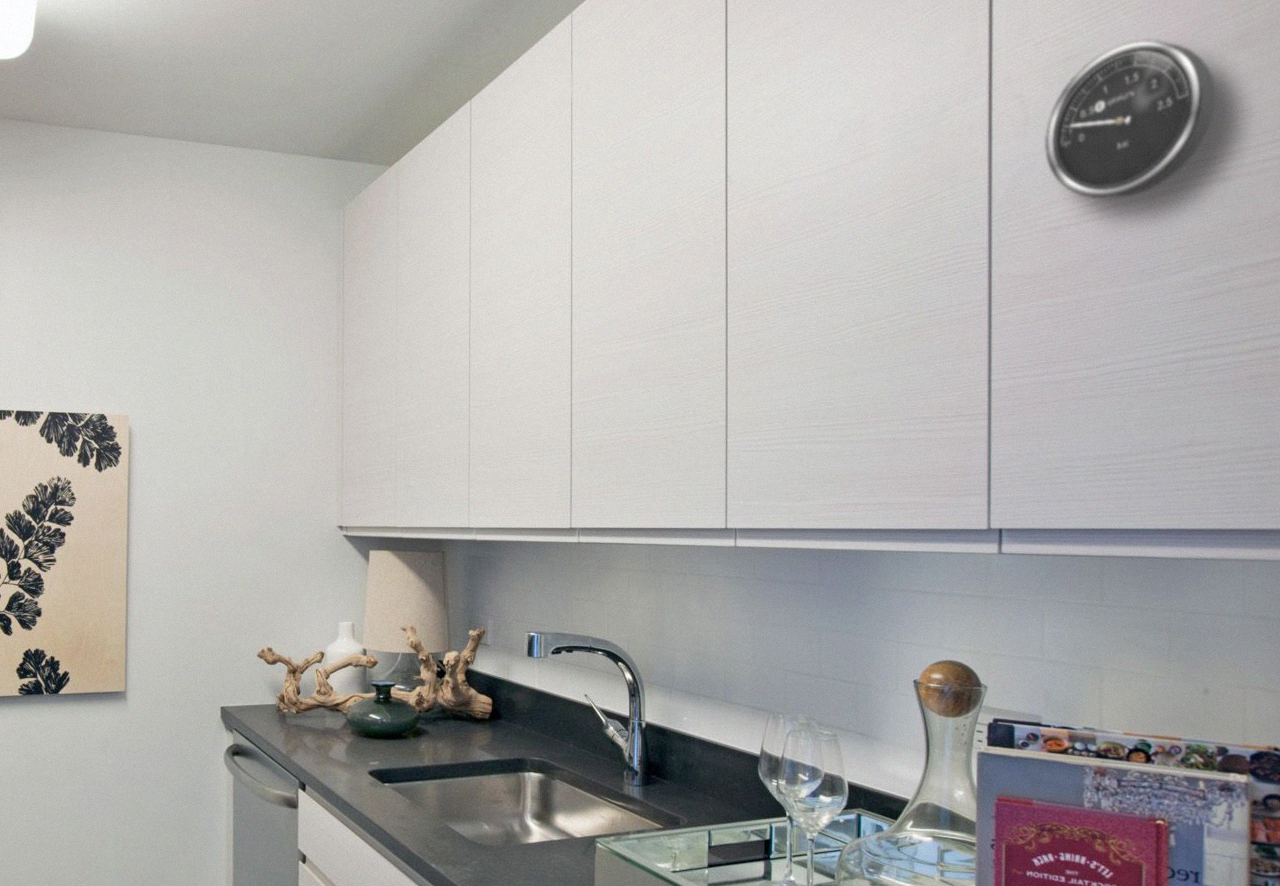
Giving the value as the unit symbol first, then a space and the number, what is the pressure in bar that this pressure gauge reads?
bar 0.25
